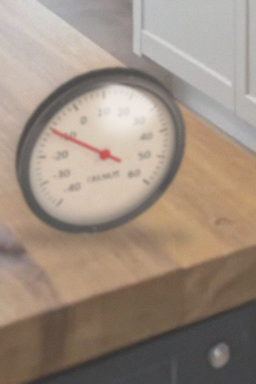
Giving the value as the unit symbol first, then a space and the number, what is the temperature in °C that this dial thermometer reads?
°C -10
